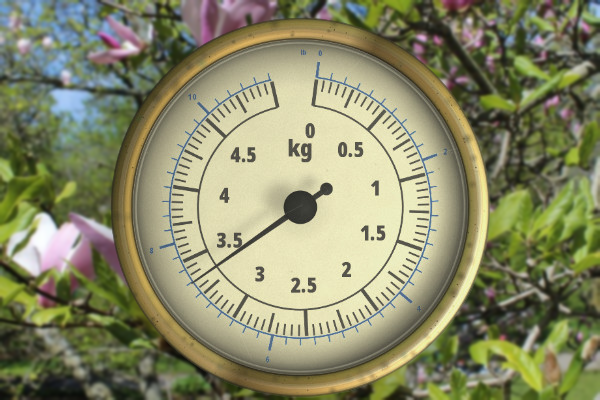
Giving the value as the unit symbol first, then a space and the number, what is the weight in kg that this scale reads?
kg 3.35
